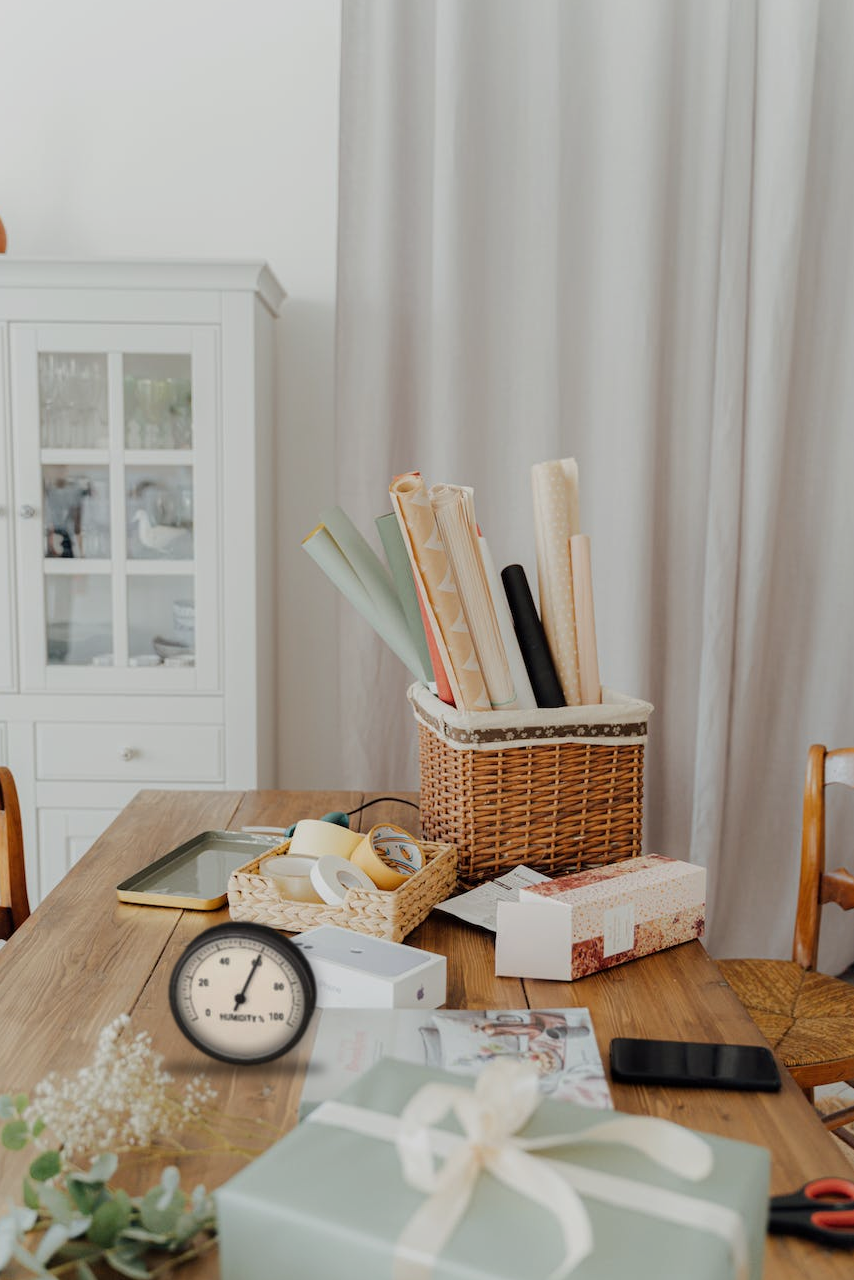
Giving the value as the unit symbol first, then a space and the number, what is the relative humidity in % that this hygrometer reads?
% 60
